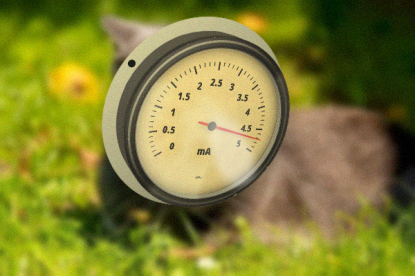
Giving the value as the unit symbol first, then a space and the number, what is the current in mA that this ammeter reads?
mA 4.7
